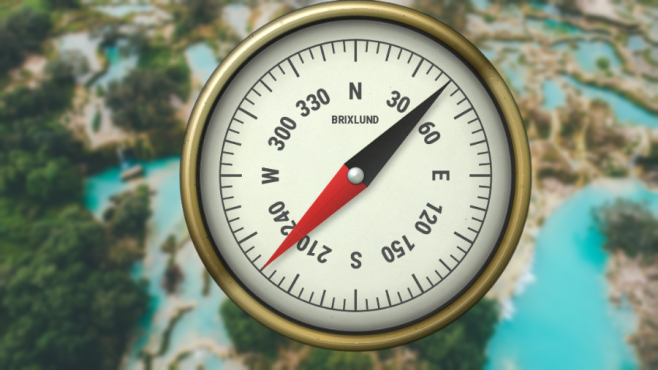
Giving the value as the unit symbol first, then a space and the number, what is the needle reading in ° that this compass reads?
° 225
